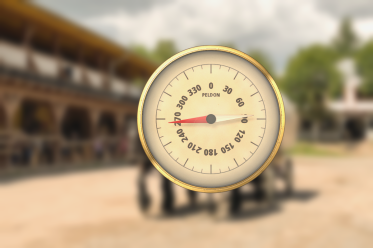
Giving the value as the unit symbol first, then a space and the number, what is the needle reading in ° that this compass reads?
° 265
